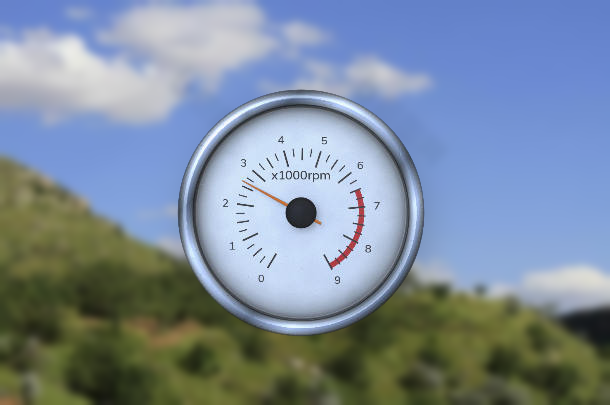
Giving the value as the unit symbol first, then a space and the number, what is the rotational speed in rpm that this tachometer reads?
rpm 2625
